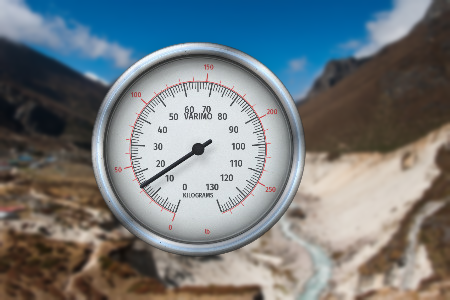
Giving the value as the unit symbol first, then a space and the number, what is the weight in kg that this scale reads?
kg 15
